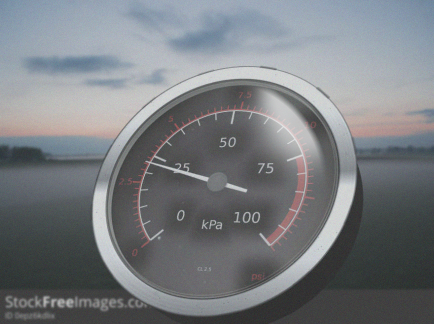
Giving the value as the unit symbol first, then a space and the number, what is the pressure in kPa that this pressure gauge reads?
kPa 22.5
